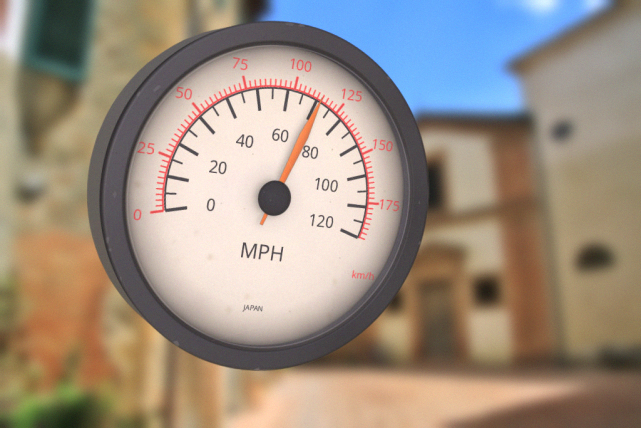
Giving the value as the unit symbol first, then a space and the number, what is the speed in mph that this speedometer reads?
mph 70
